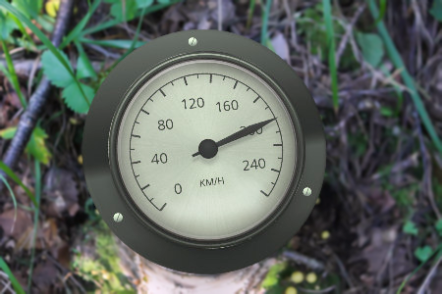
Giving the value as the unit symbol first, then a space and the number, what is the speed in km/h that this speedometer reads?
km/h 200
